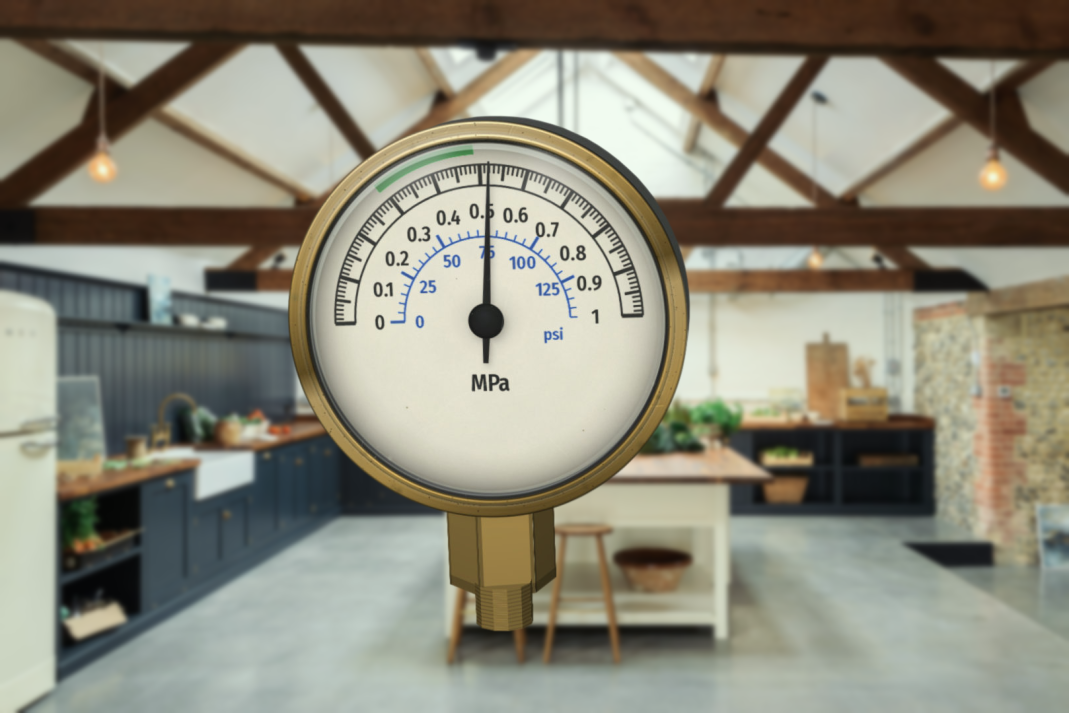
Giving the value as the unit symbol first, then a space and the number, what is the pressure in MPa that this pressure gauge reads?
MPa 0.52
